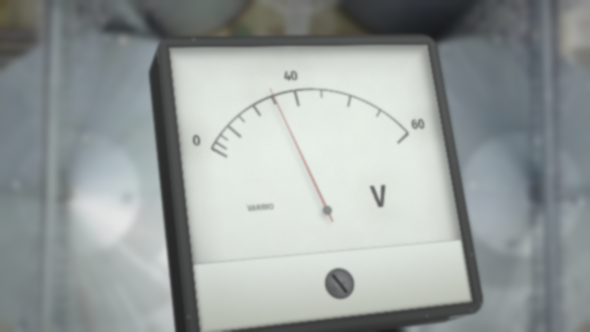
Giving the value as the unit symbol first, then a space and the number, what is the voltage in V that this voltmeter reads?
V 35
